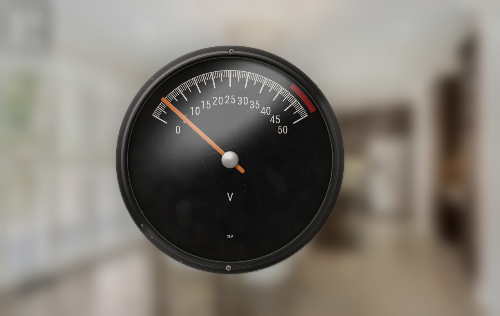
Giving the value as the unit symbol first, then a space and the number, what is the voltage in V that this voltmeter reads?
V 5
